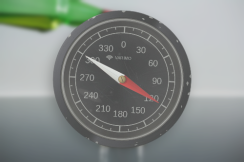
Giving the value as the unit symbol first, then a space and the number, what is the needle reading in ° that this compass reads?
° 120
